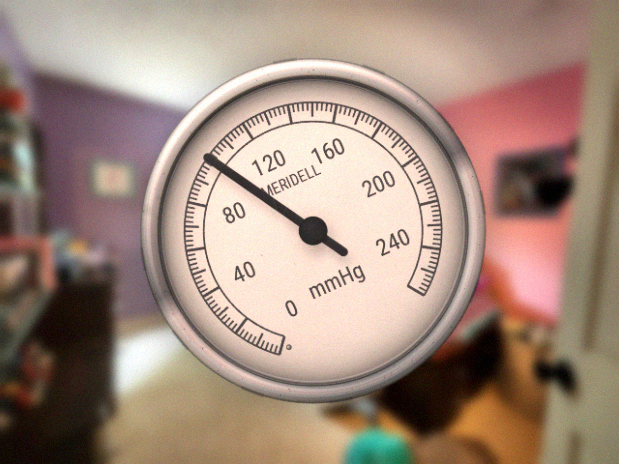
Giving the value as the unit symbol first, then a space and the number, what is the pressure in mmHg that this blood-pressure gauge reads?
mmHg 100
